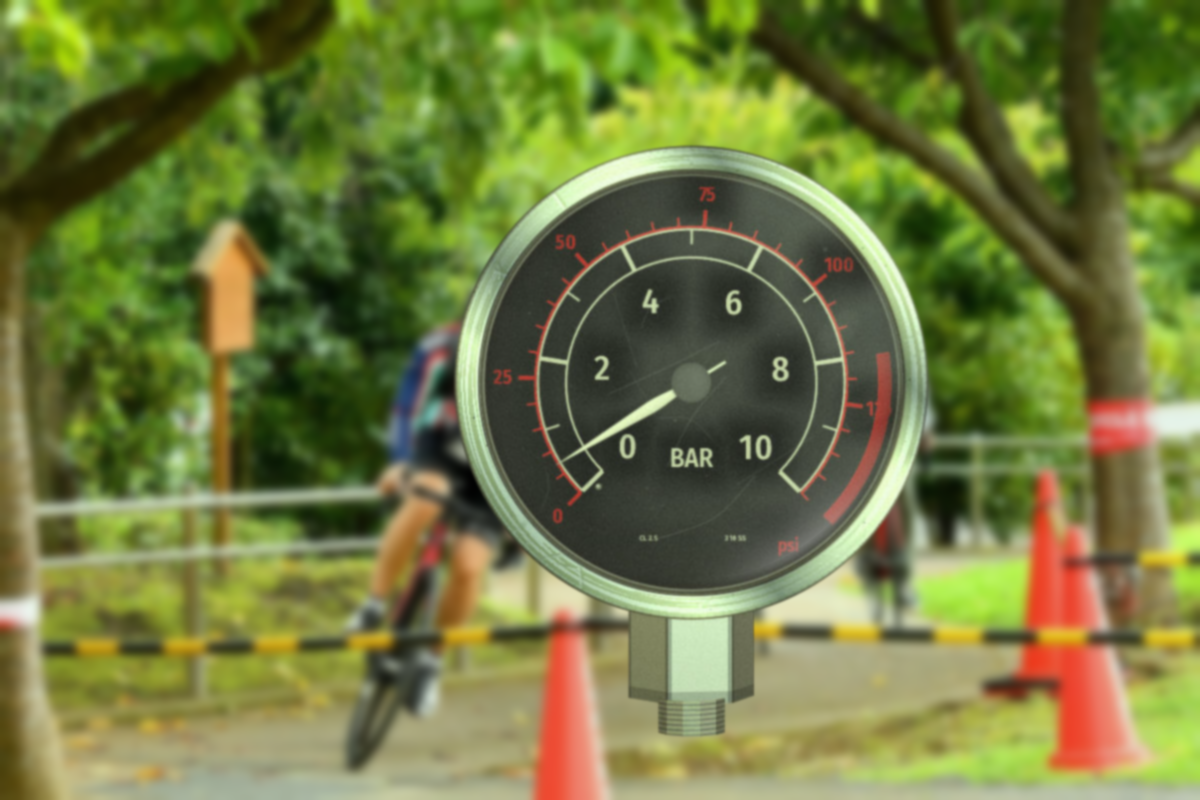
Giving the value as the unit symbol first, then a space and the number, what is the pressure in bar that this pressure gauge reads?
bar 0.5
